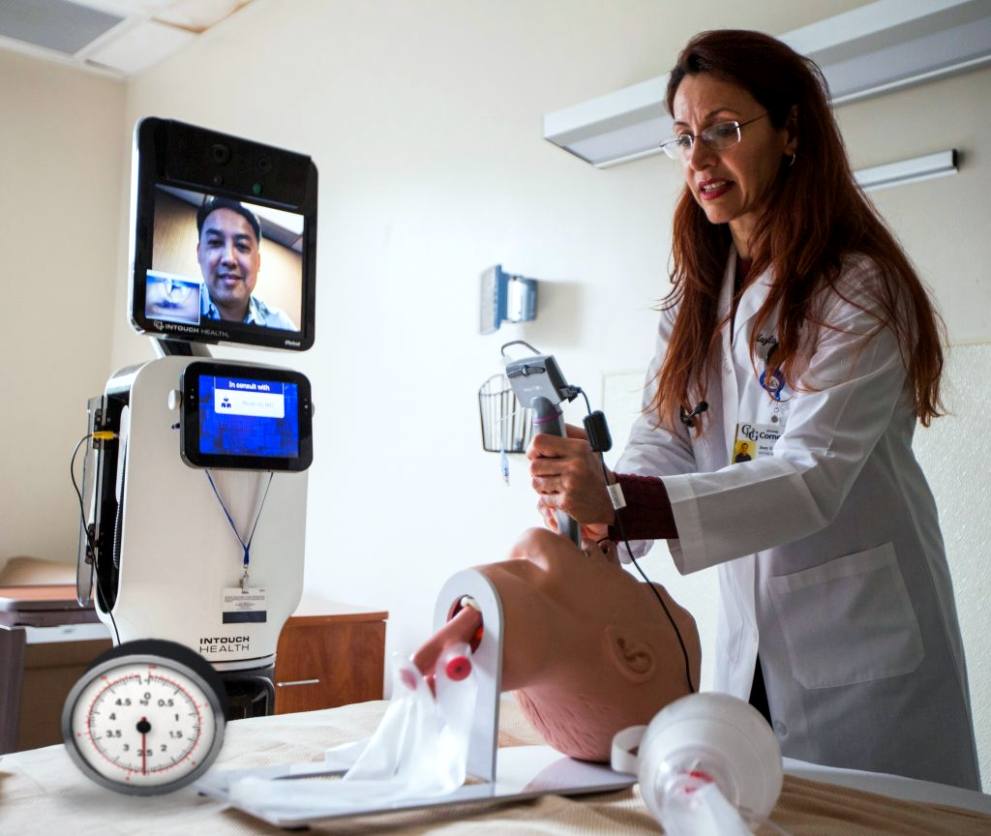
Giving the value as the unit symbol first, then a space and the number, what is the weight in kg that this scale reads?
kg 2.5
